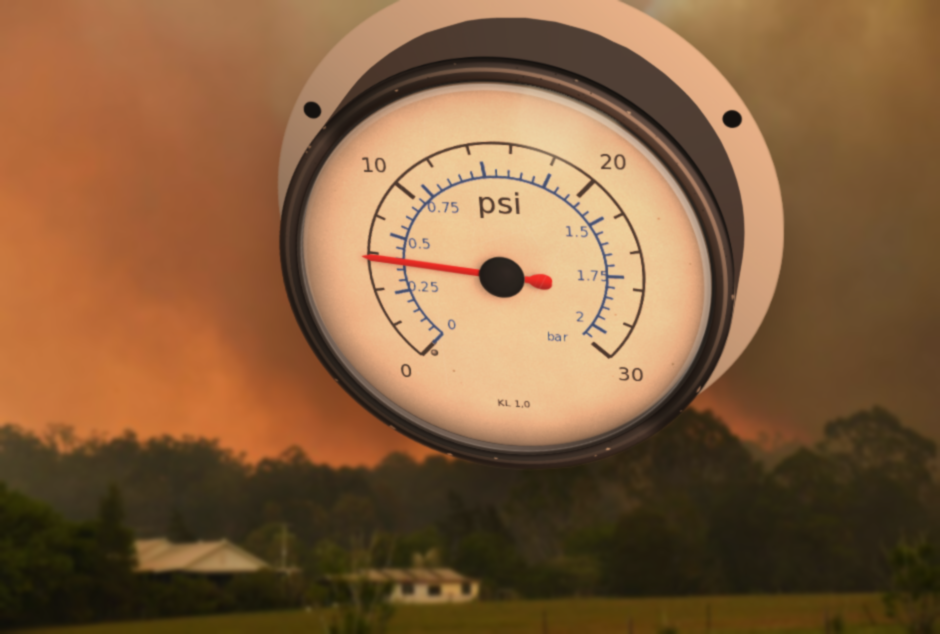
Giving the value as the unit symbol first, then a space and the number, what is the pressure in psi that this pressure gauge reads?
psi 6
